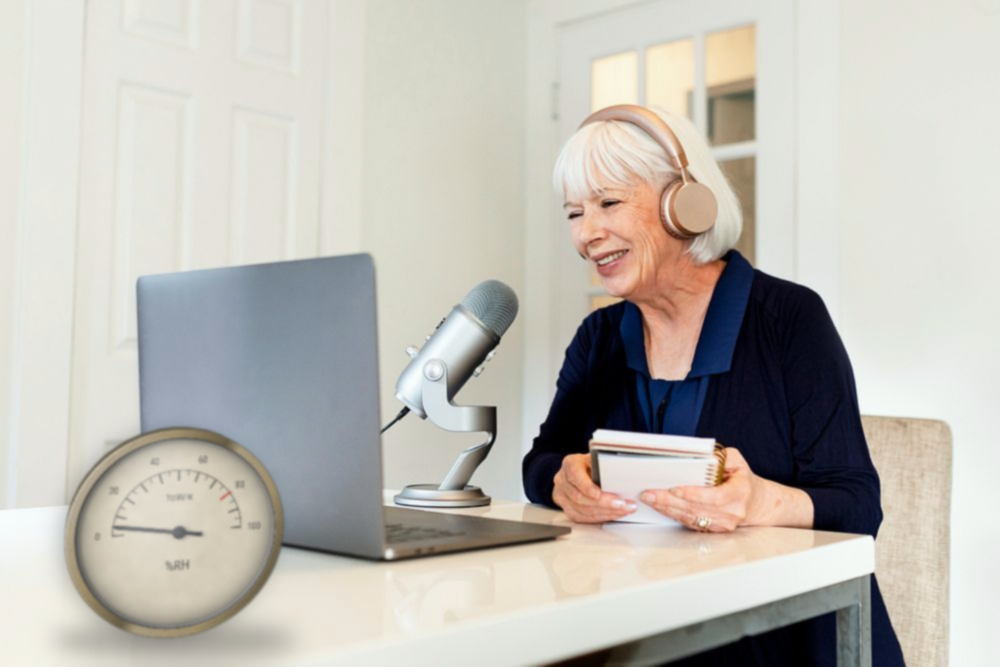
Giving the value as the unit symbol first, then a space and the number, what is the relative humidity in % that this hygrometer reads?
% 5
